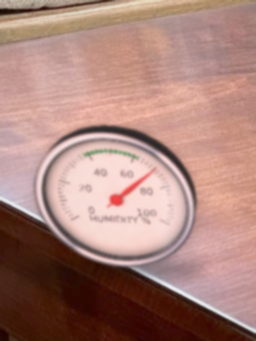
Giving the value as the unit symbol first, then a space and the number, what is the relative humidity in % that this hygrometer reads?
% 70
